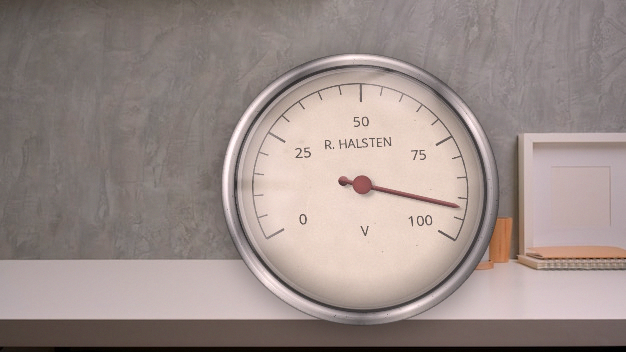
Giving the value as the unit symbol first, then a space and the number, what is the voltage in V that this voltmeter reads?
V 92.5
